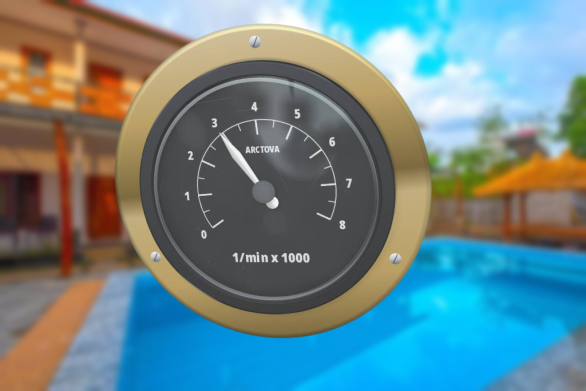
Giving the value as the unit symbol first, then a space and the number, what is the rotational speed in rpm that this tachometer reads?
rpm 3000
